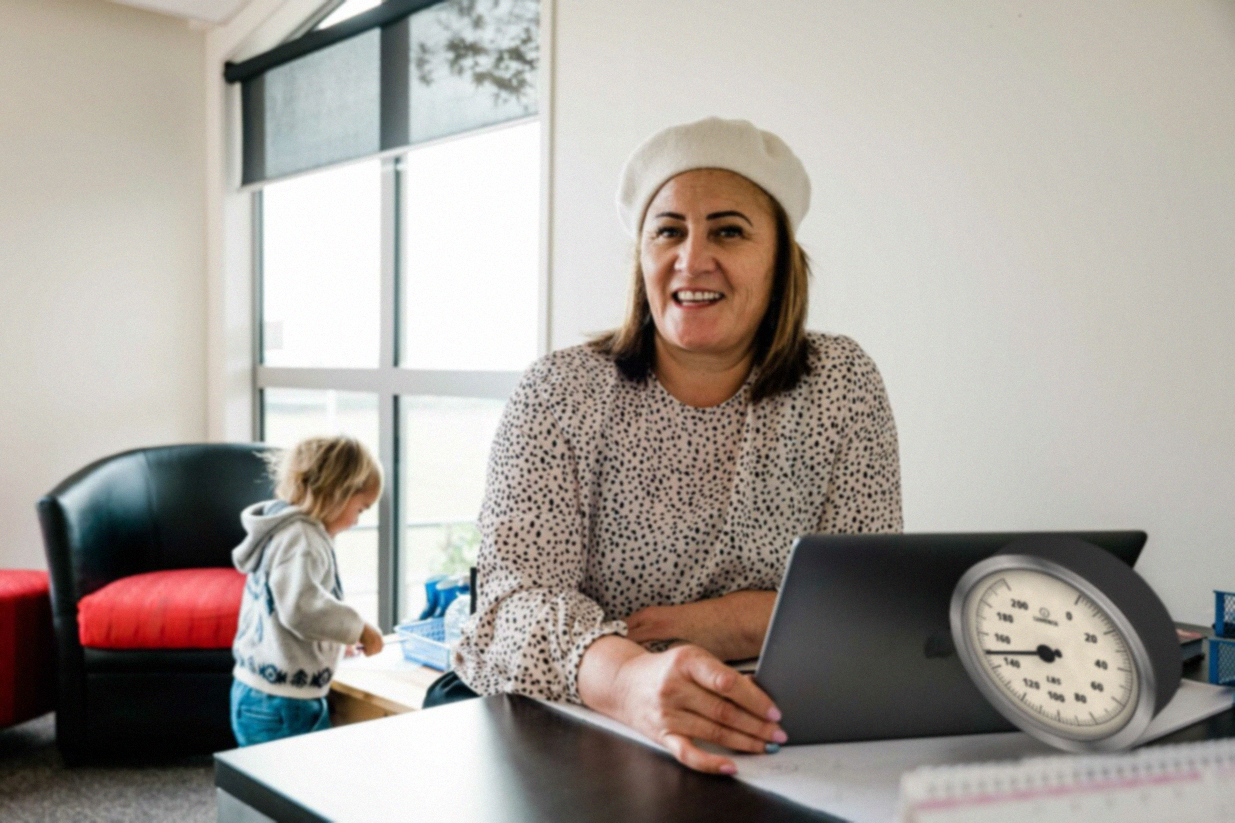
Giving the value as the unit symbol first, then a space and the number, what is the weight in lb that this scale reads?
lb 150
